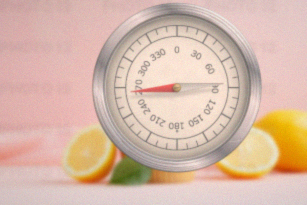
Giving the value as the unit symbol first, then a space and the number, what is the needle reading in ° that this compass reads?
° 265
